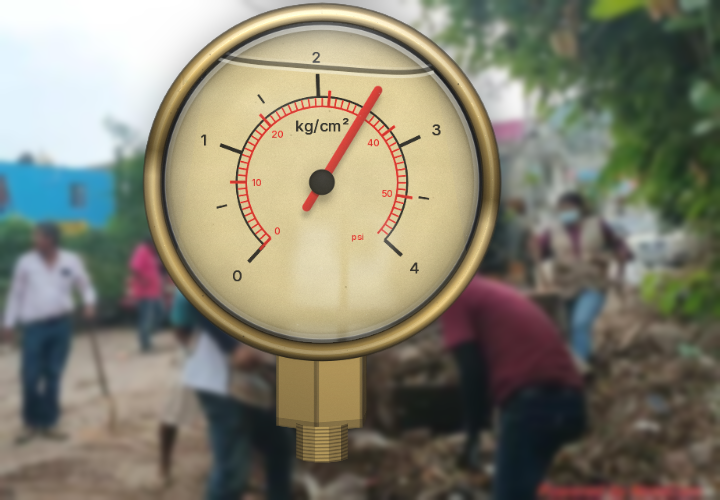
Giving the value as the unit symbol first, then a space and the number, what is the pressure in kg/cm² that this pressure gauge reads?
kg/cm² 2.5
